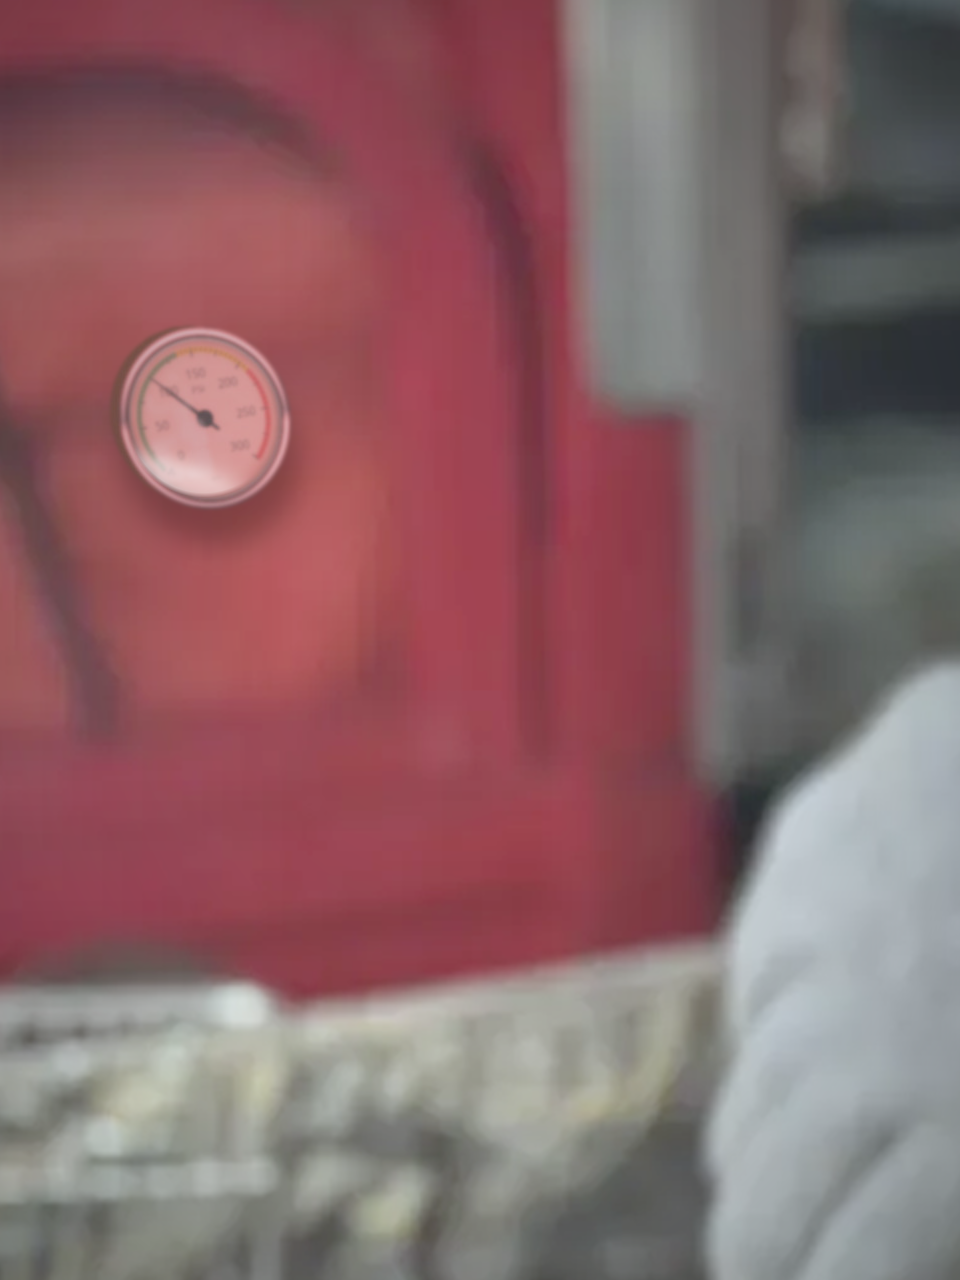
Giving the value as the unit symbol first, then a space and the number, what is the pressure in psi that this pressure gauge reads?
psi 100
